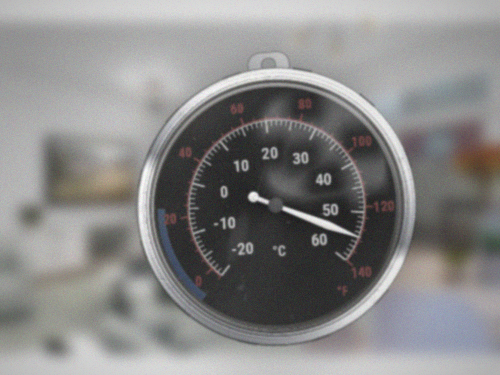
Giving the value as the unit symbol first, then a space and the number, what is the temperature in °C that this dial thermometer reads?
°C 55
